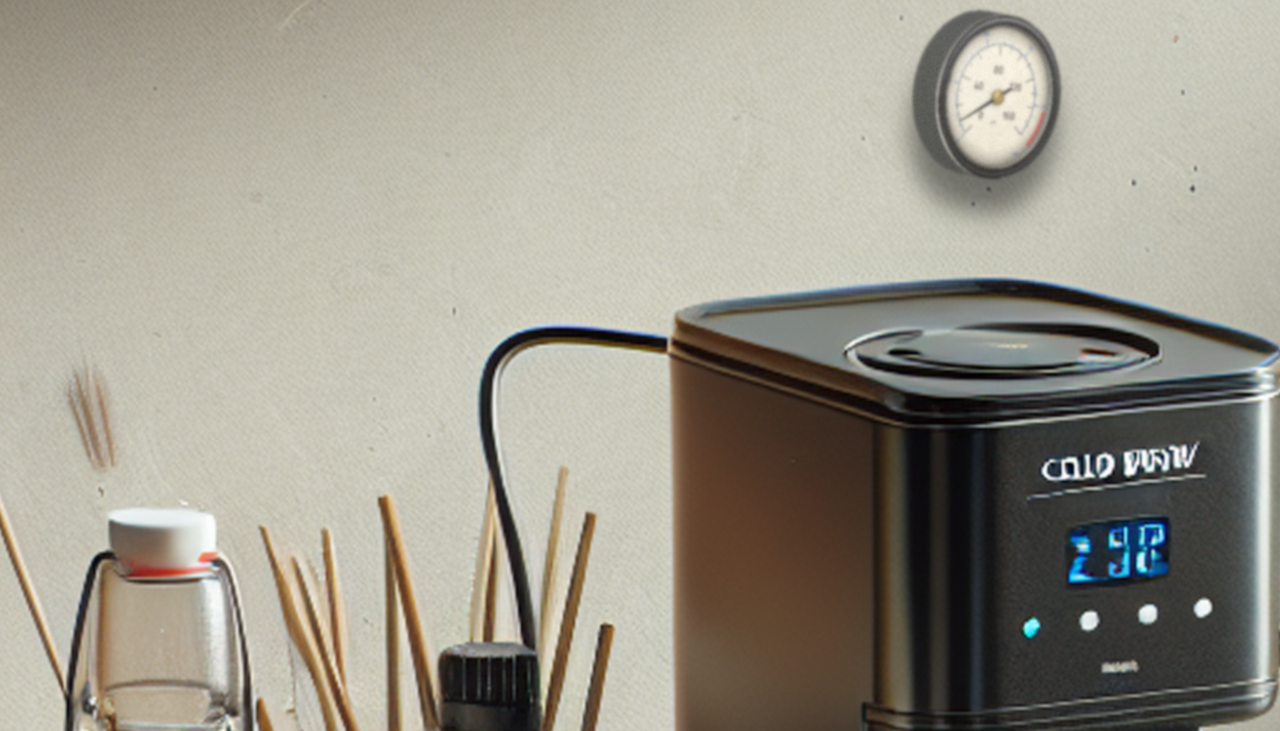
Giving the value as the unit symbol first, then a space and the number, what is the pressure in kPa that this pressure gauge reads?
kPa 10
